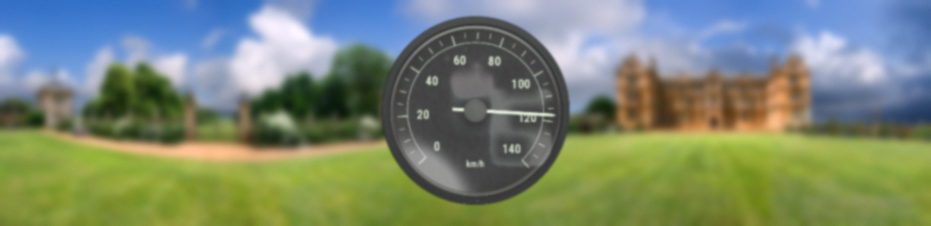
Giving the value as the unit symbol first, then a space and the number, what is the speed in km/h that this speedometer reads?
km/h 117.5
